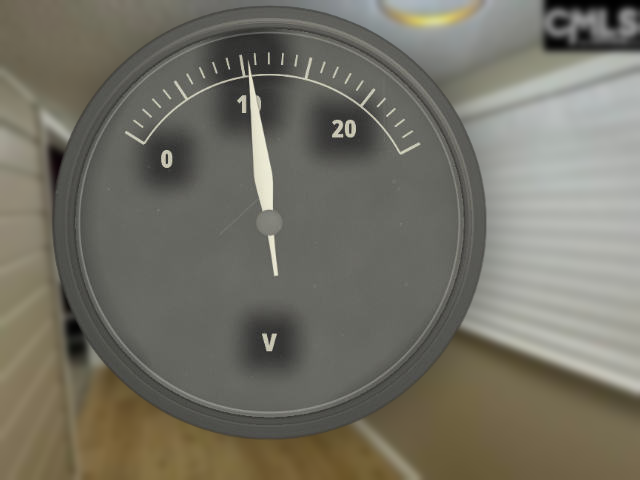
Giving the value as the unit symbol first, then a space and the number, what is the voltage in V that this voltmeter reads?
V 10.5
